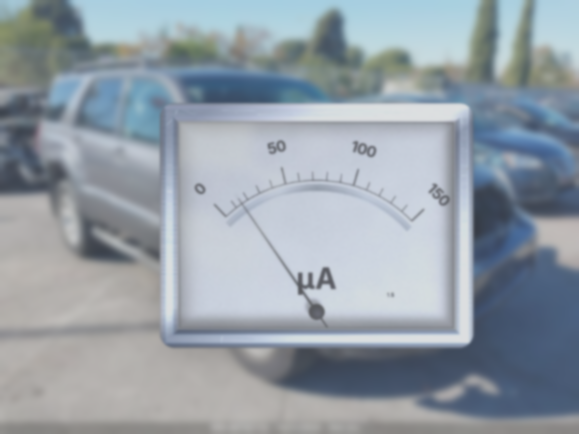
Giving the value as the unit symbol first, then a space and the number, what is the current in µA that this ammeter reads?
µA 15
